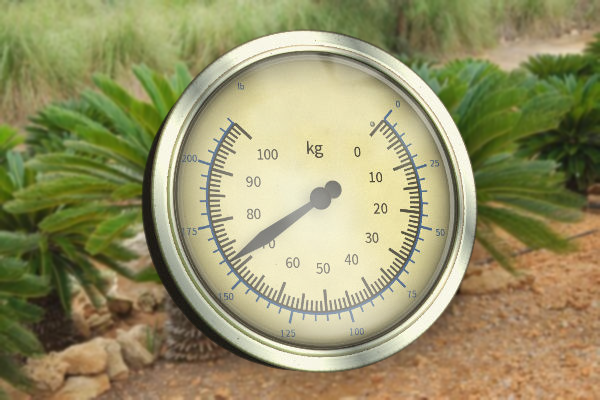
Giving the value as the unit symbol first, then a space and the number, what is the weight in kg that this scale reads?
kg 72
